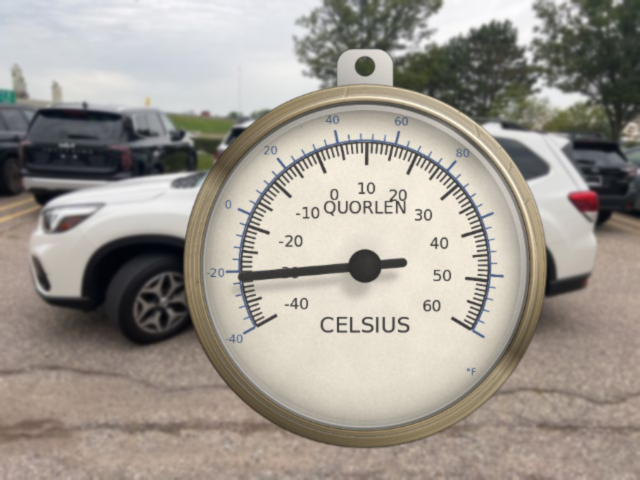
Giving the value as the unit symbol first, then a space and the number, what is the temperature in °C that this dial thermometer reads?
°C -30
